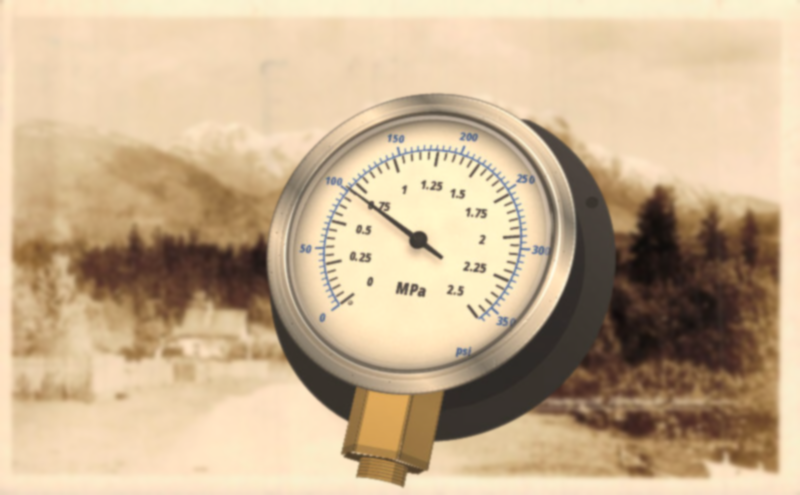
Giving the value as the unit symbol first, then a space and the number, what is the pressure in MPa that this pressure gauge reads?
MPa 0.7
